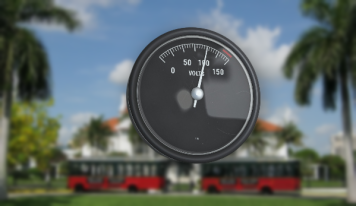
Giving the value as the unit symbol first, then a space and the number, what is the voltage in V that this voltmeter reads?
V 100
